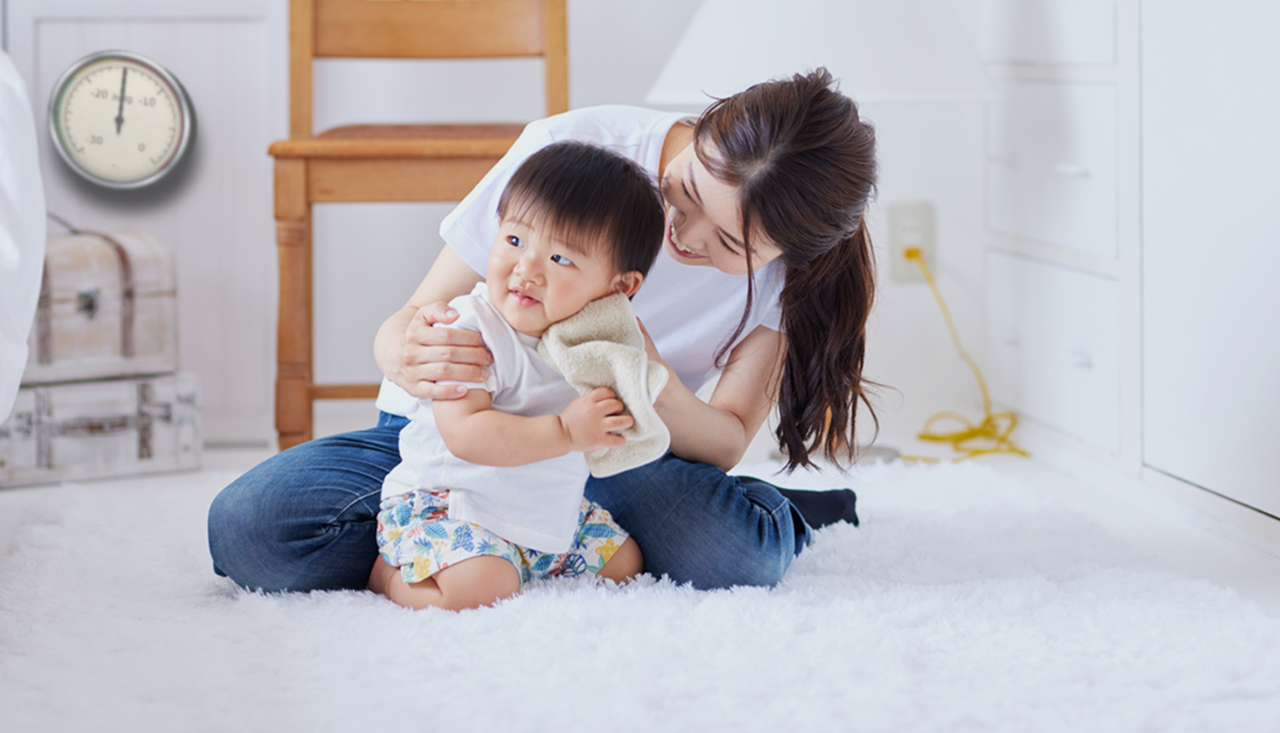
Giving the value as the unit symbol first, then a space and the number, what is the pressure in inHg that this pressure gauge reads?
inHg -15
